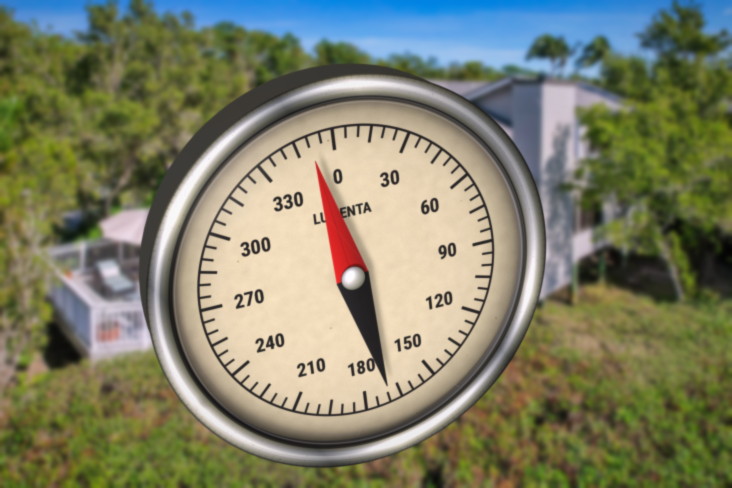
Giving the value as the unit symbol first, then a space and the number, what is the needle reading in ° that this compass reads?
° 350
